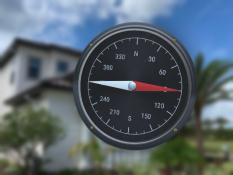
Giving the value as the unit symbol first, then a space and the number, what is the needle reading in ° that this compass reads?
° 90
